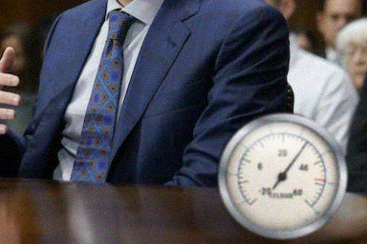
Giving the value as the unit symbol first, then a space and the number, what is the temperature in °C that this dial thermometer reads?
°C 30
